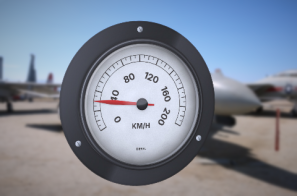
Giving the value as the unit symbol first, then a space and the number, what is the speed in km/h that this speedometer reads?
km/h 30
